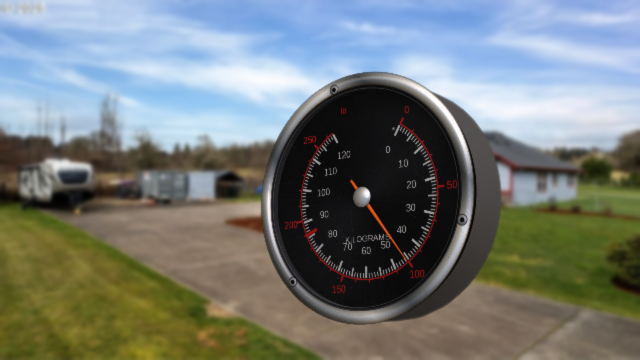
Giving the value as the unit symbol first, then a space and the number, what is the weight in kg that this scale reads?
kg 45
